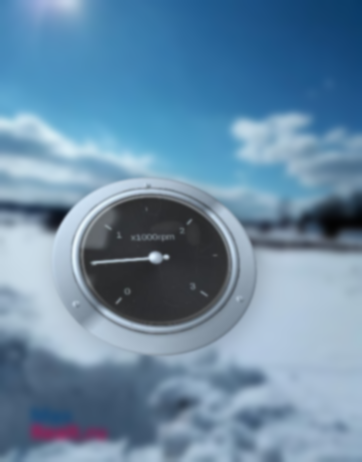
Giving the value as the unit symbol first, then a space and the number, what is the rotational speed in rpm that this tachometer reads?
rpm 500
